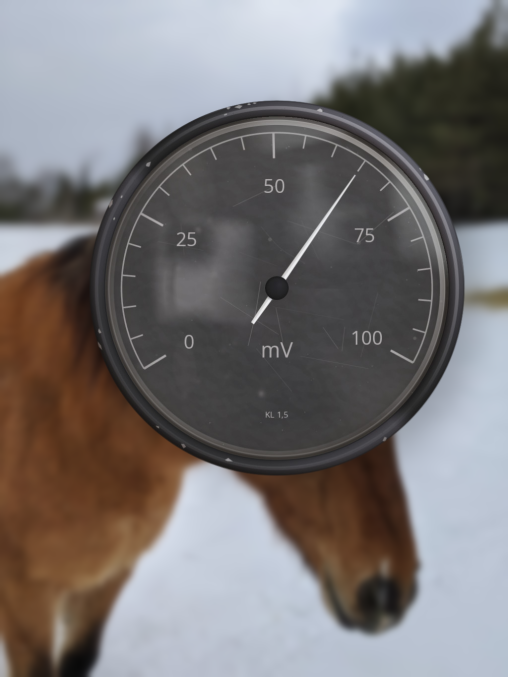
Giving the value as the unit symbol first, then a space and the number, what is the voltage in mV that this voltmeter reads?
mV 65
